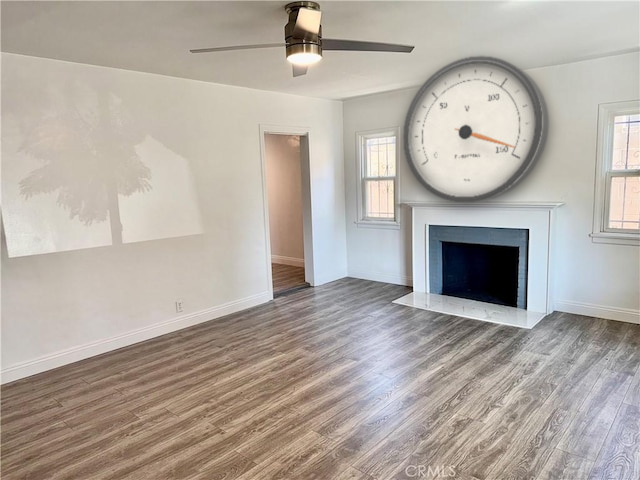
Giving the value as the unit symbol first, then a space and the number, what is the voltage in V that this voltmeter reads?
V 145
